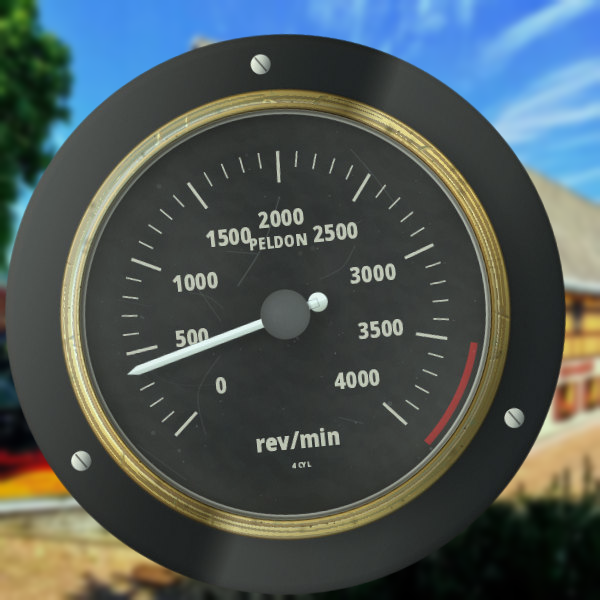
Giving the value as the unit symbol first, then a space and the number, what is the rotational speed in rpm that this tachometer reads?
rpm 400
